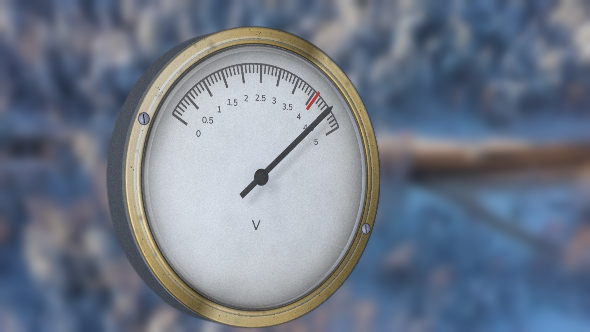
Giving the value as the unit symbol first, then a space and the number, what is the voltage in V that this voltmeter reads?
V 4.5
